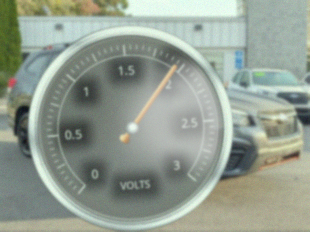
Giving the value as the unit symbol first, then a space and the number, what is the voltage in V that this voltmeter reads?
V 1.95
